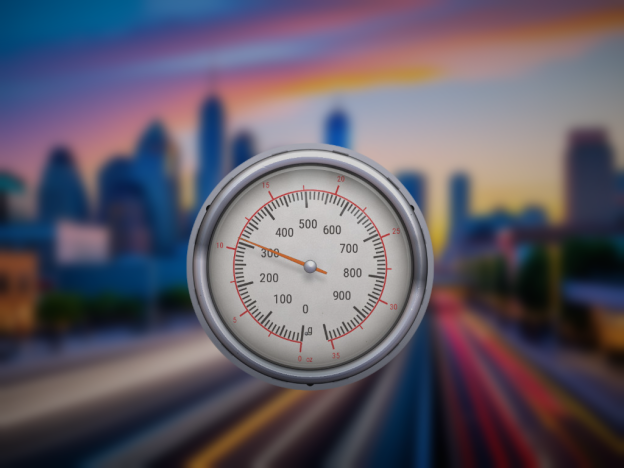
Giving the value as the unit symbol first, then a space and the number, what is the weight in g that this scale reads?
g 310
